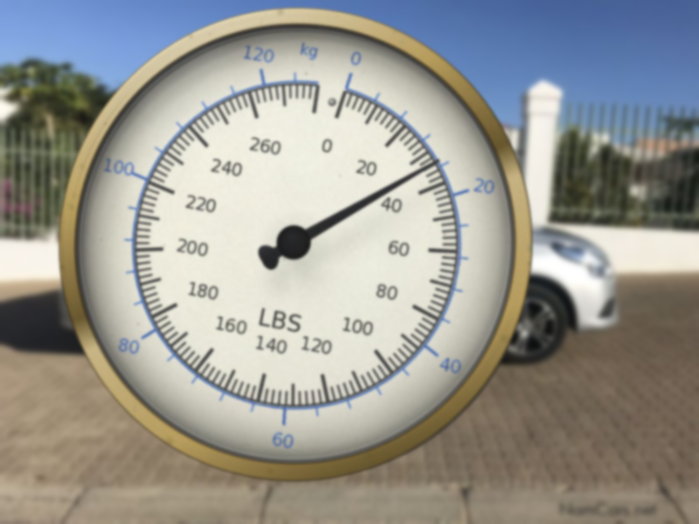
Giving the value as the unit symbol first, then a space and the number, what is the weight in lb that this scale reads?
lb 34
